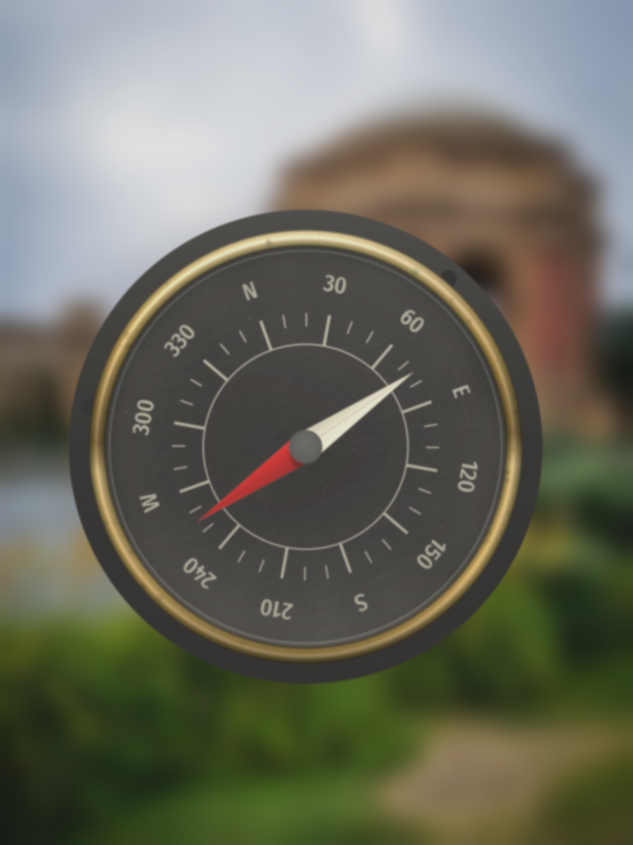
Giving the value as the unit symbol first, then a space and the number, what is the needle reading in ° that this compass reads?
° 255
